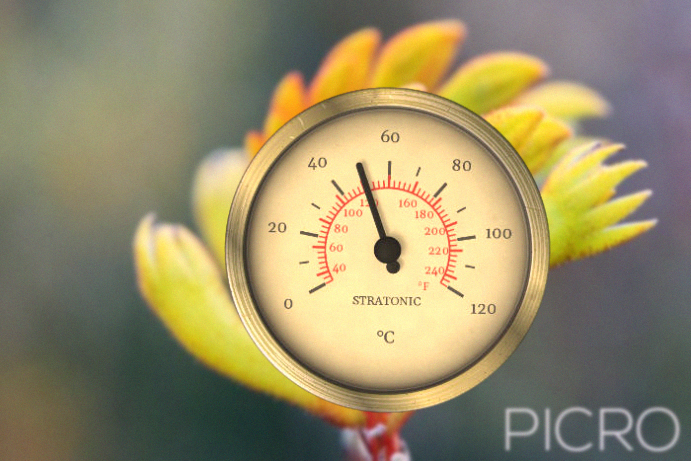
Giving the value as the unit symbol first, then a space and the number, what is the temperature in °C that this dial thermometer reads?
°C 50
